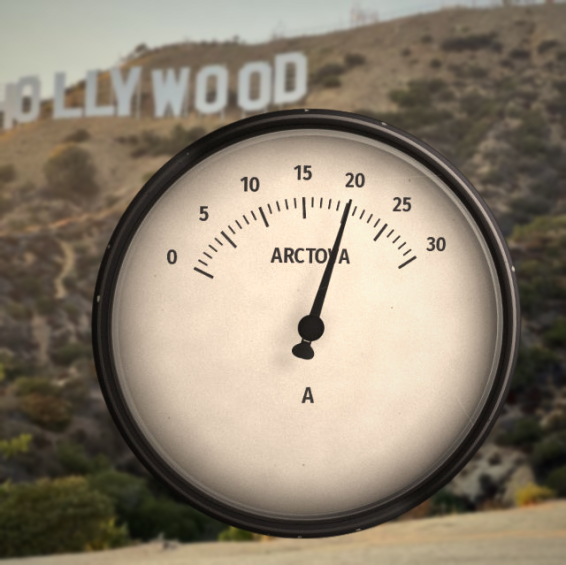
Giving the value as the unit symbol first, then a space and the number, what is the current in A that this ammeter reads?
A 20
